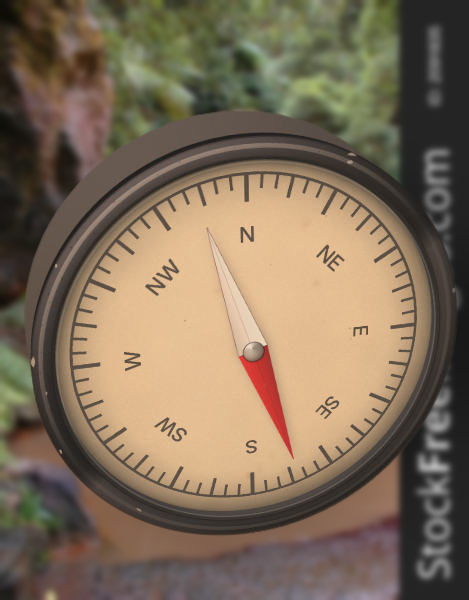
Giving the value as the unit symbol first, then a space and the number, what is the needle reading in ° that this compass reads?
° 162.5
